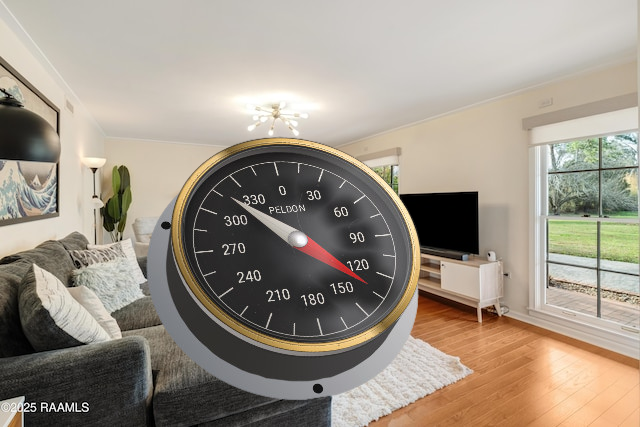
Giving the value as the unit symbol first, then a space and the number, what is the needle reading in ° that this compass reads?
° 135
